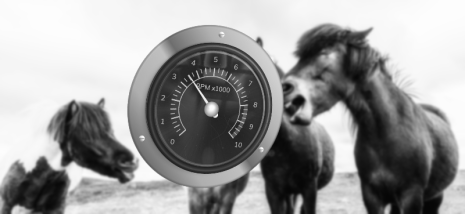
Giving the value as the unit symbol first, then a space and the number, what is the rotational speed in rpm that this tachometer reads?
rpm 3500
